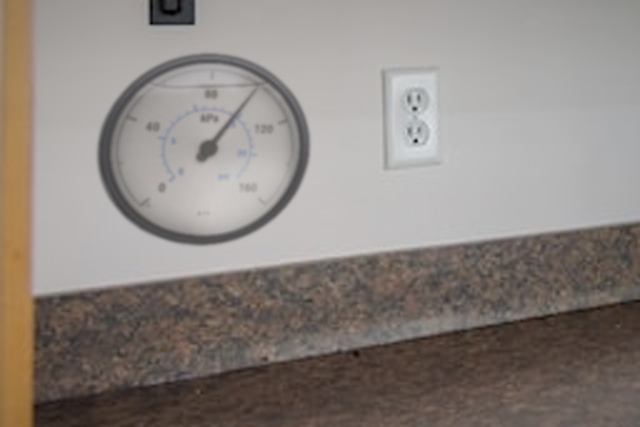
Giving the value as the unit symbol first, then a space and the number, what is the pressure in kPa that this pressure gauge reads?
kPa 100
